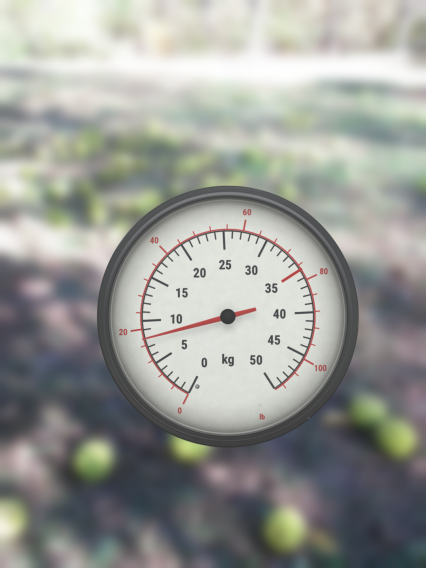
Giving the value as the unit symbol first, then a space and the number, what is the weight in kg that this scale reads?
kg 8
